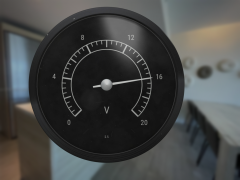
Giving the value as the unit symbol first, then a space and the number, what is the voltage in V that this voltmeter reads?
V 16
